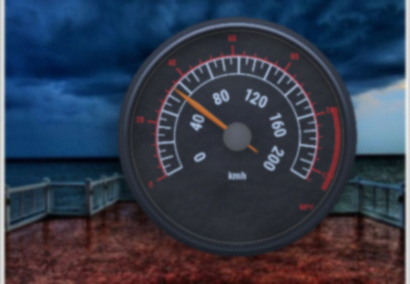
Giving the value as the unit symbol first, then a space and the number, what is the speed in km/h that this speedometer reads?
km/h 55
